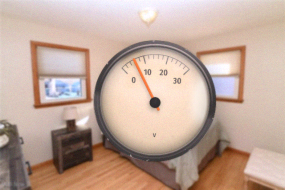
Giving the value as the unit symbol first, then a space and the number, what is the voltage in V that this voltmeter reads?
V 6
